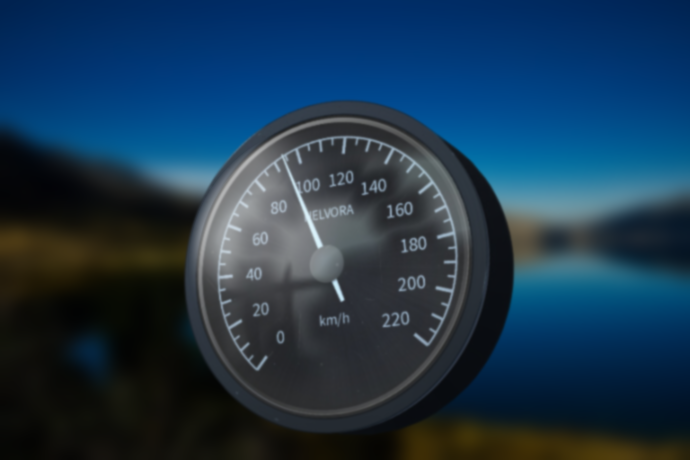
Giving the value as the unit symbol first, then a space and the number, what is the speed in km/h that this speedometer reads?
km/h 95
